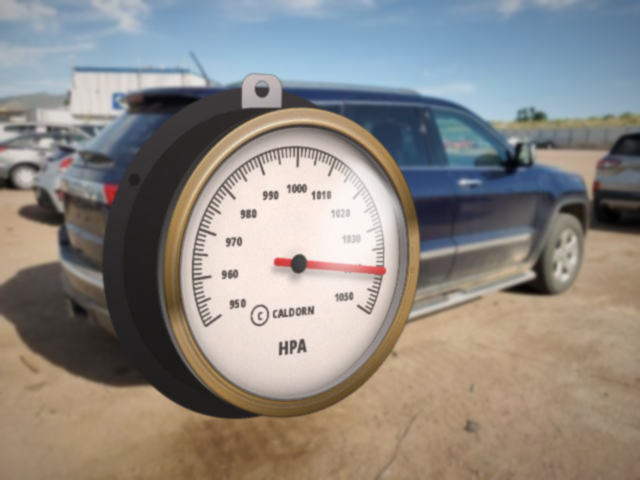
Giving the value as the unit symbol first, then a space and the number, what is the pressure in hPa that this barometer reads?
hPa 1040
